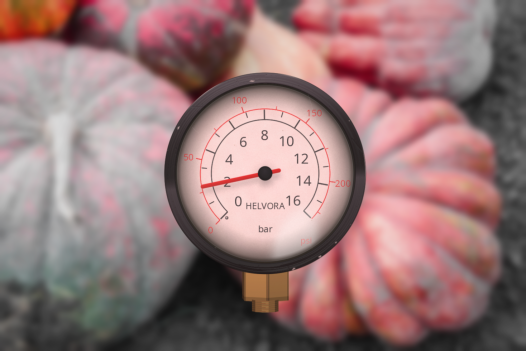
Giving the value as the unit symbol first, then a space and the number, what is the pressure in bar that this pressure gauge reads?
bar 2
